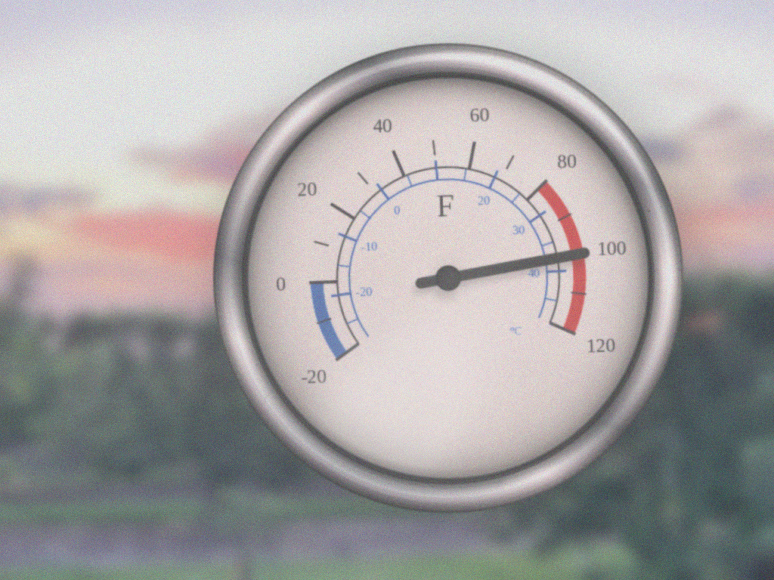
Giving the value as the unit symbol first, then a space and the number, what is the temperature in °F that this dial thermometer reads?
°F 100
